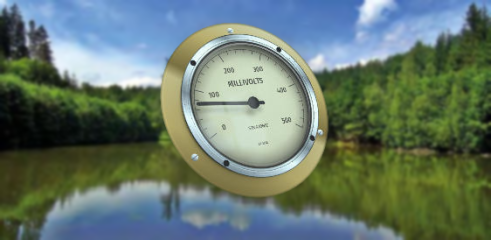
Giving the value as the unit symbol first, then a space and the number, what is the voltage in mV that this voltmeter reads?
mV 70
